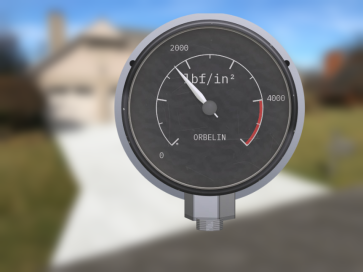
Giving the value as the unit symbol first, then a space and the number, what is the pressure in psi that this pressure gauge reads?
psi 1750
